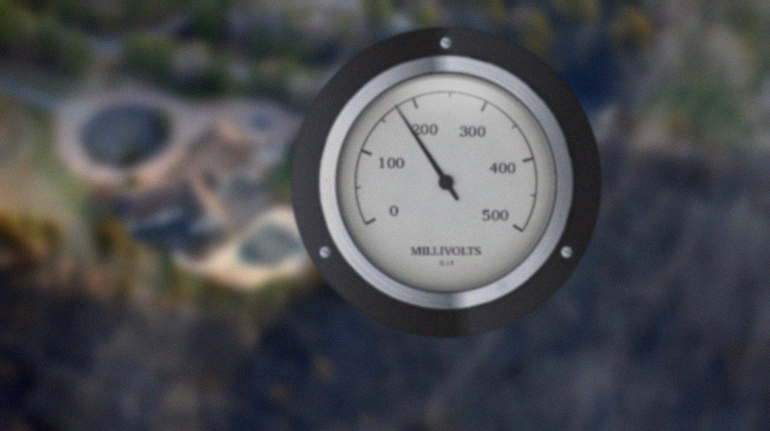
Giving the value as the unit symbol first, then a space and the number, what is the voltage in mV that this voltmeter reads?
mV 175
